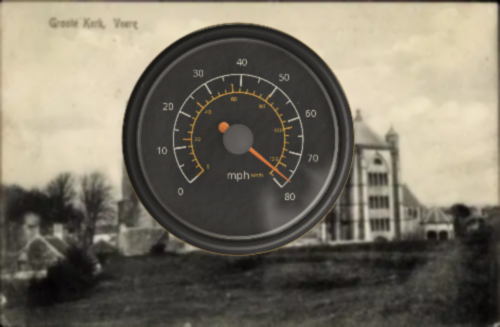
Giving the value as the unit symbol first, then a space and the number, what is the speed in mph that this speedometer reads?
mph 77.5
